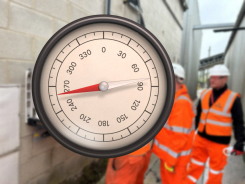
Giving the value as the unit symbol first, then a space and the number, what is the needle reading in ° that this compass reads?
° 260
